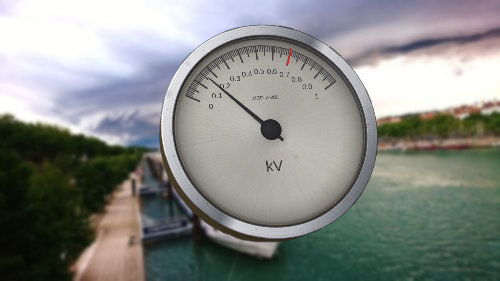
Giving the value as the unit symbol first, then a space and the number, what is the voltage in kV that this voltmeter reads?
kV 0.15
